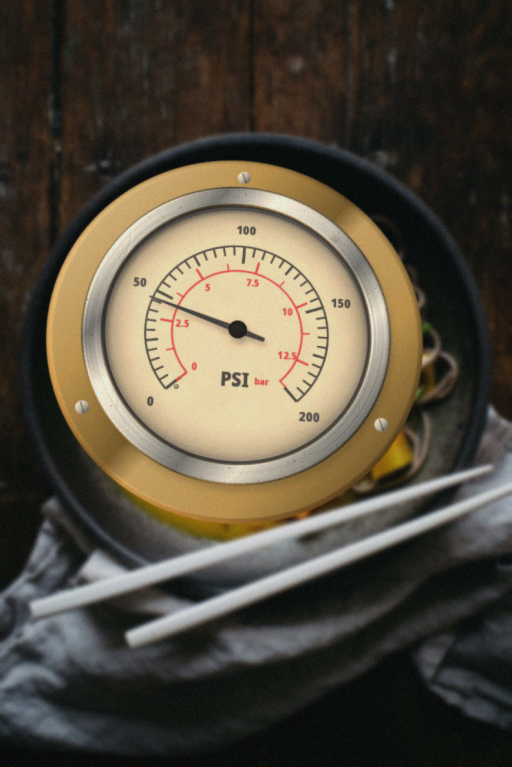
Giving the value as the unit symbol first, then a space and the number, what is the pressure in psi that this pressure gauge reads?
psi 45
